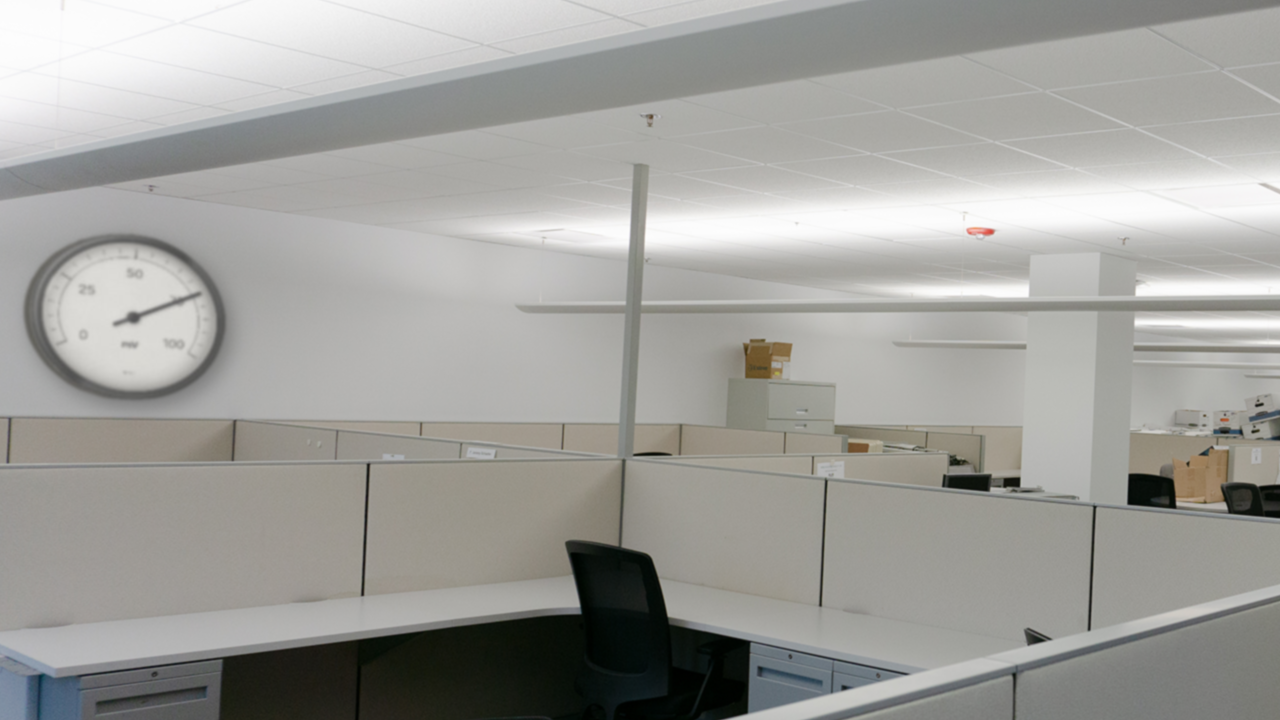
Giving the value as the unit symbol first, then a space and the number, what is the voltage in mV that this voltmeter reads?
mV 75
